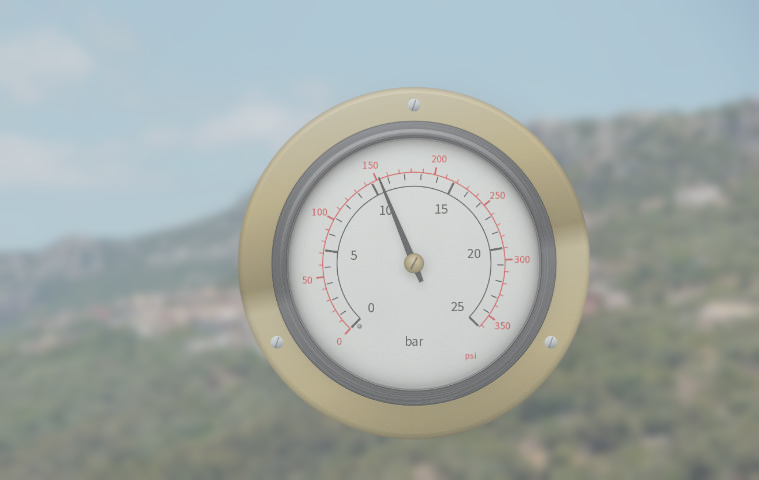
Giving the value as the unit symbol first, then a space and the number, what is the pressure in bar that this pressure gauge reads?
bar 10.5
